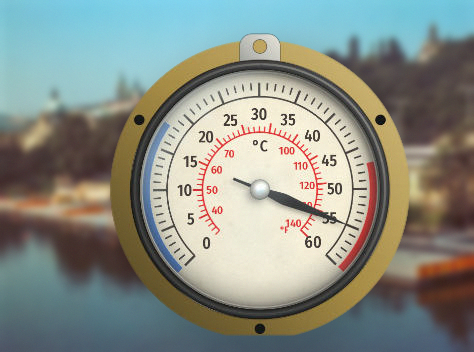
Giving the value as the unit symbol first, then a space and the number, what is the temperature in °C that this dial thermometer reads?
°C 55
